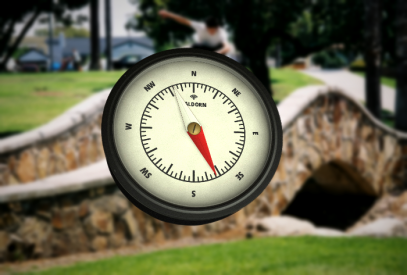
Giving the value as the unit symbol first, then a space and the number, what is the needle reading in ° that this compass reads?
° 155
